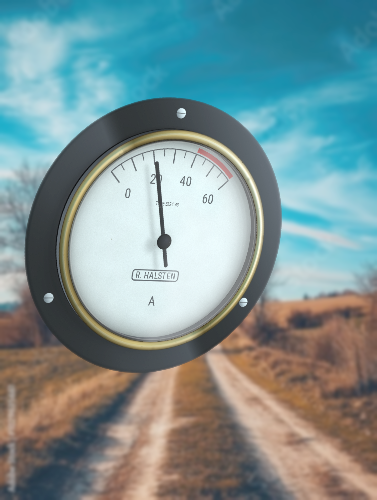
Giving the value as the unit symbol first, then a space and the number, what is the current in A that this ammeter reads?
A 20
